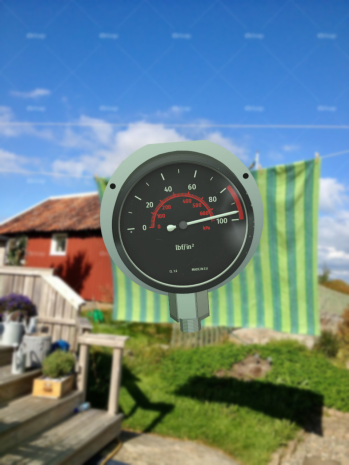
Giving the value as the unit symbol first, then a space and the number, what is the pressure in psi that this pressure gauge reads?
psi 95
